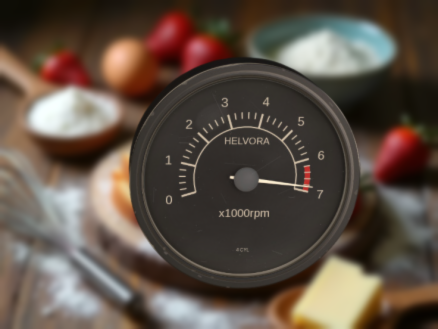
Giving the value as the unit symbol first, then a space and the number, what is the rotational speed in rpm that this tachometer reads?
rpm 6800
